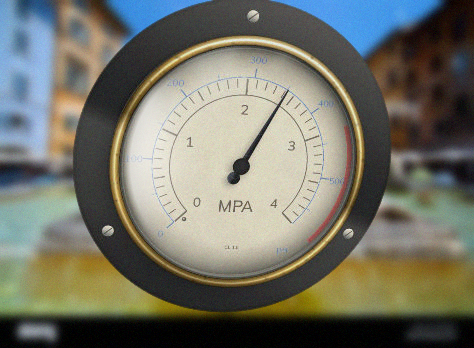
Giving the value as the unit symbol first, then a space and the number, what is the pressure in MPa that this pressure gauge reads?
MPa 2.4
